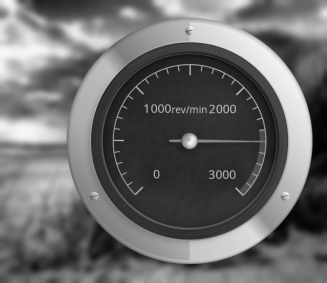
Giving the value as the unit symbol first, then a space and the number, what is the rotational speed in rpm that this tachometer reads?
rpm 2500
